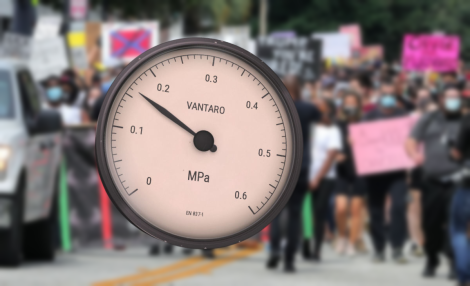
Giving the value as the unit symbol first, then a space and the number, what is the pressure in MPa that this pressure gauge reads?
MPa 0.16
